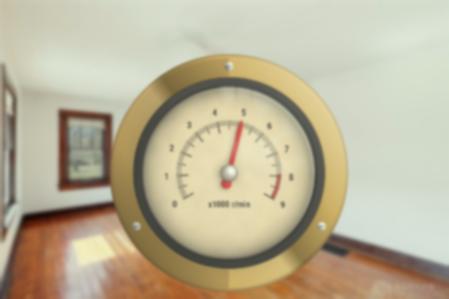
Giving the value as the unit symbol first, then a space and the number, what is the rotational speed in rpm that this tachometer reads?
rpm 5000
